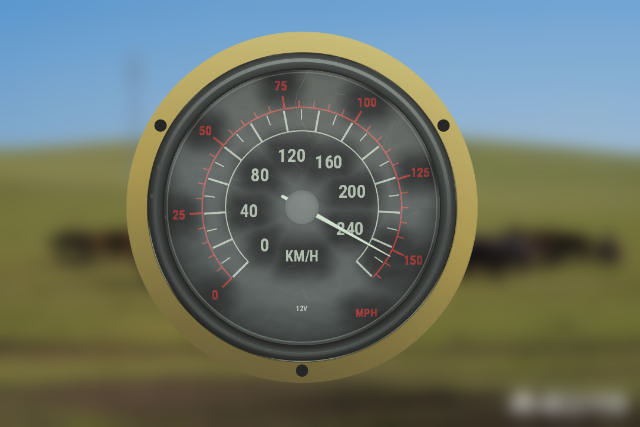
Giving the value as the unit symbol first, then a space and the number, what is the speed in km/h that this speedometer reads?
km/h 245
